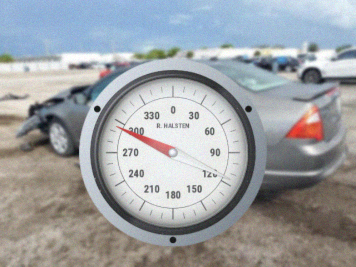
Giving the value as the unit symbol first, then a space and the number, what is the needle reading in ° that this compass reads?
° 295
